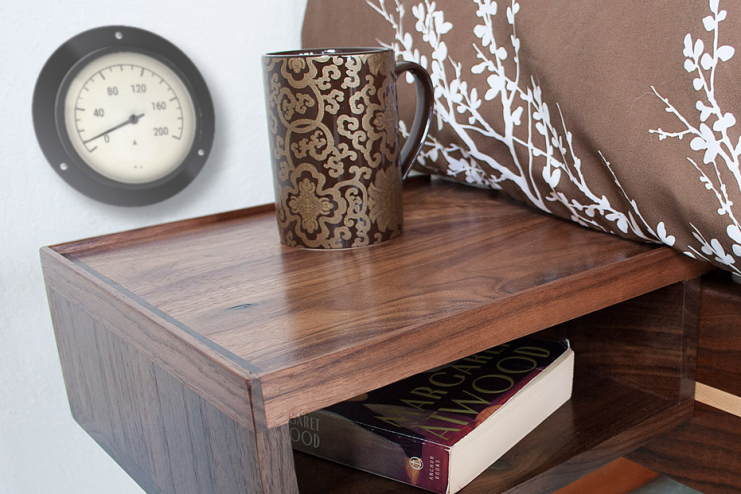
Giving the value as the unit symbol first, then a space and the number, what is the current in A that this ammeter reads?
A 10
